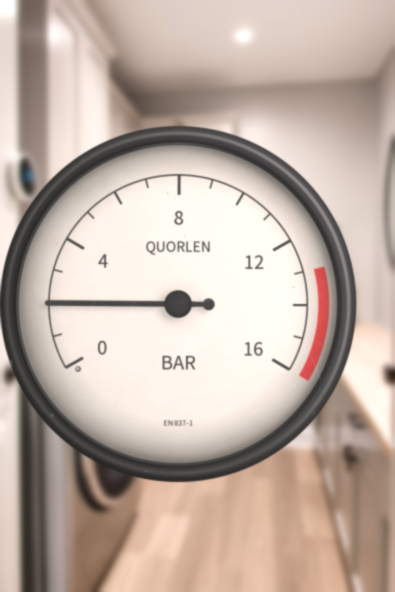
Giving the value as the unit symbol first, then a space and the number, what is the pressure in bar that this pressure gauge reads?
bar 2
